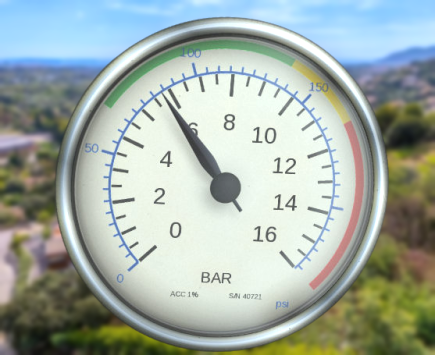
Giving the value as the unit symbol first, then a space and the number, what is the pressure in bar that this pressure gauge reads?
bar 5.75
